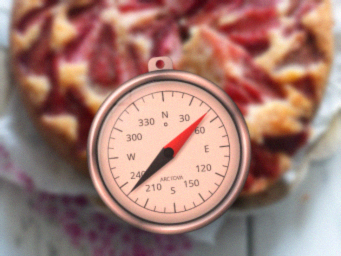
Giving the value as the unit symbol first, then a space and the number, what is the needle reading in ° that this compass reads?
° 50
